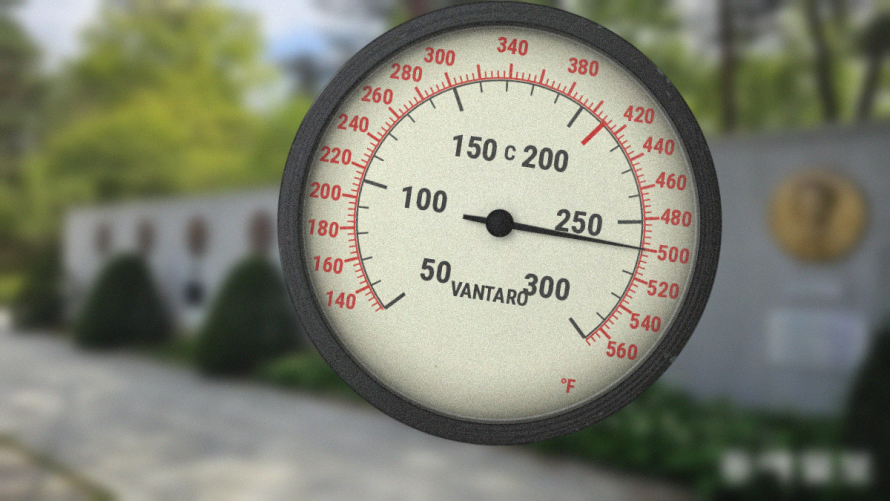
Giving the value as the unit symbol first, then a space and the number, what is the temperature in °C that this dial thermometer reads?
°C 260
